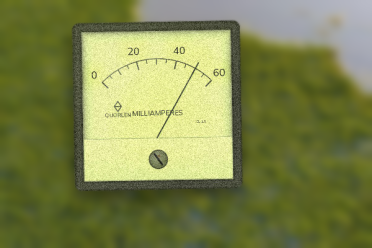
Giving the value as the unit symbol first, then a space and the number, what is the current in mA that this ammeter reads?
mA 50
